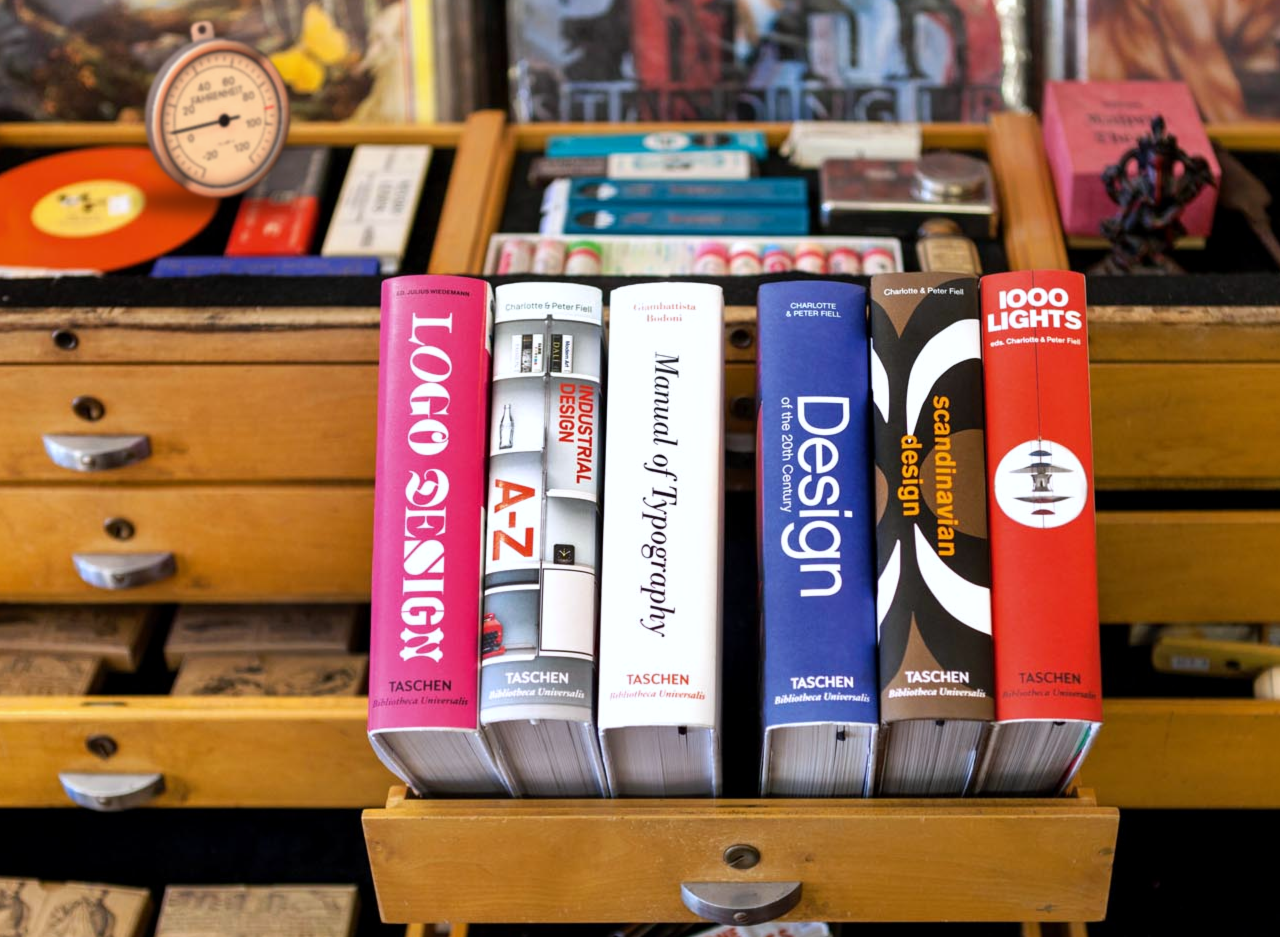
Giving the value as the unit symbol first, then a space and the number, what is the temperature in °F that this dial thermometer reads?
°F 8
